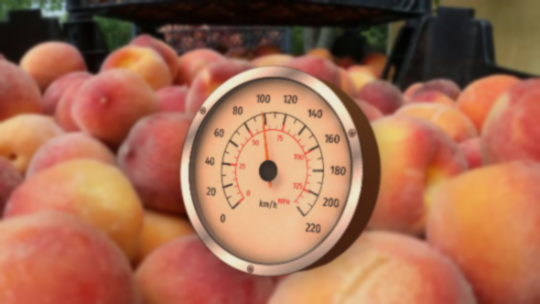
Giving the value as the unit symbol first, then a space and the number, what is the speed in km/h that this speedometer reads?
km/h 100
